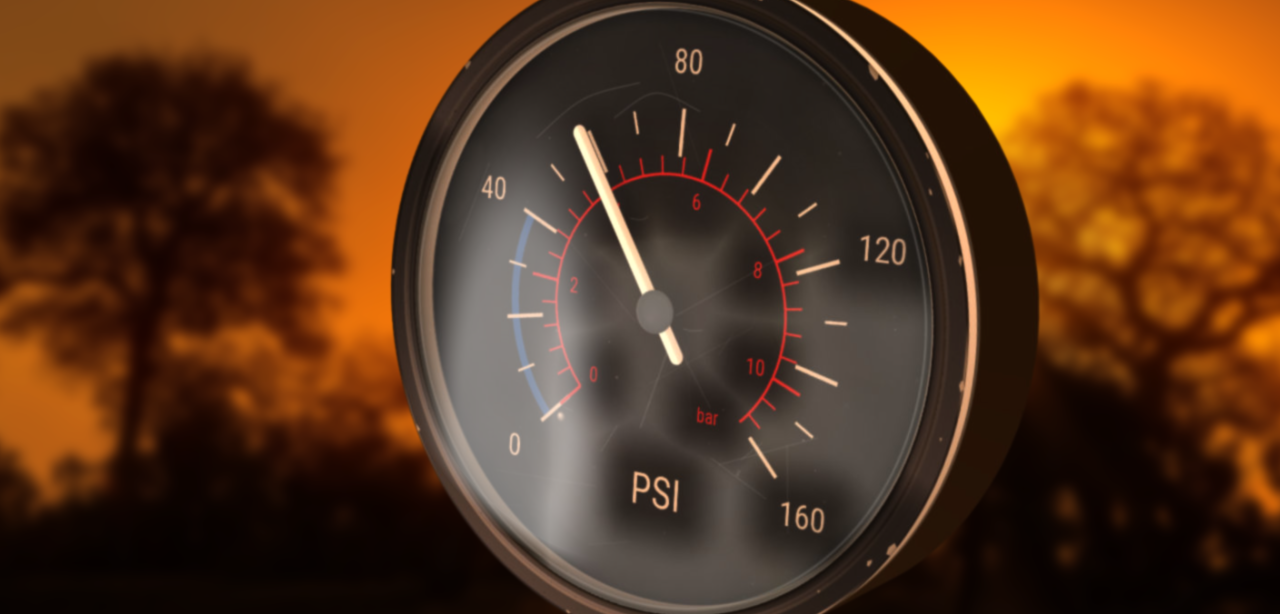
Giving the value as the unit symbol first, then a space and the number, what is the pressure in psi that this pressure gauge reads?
psi 60
